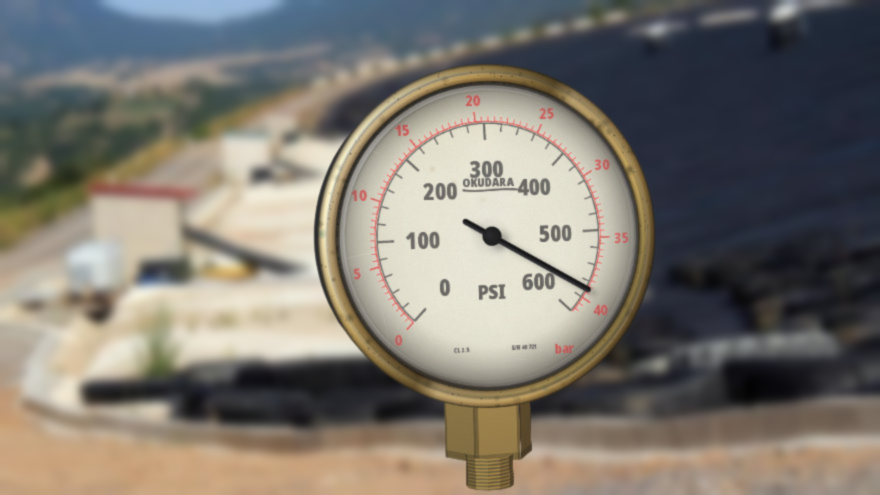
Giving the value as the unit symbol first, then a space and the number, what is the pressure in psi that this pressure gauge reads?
psi 570
